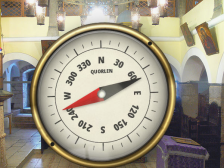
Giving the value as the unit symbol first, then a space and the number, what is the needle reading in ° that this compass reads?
° 250
